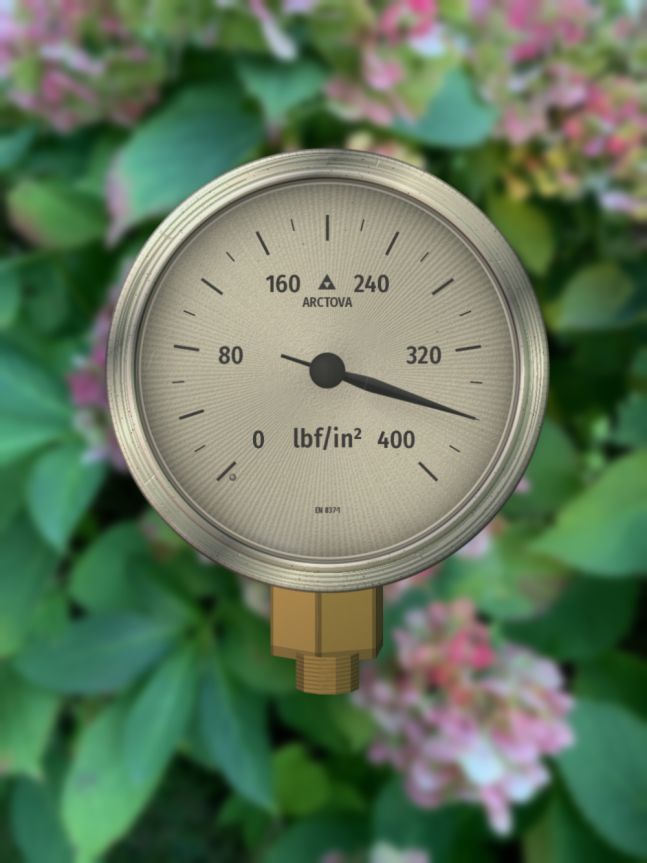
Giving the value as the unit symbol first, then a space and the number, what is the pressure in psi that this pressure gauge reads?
psi 360
